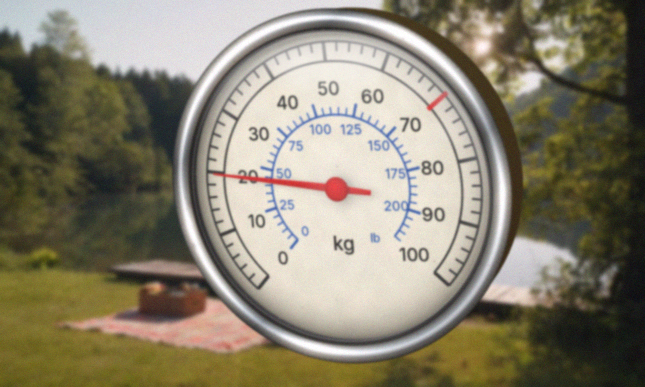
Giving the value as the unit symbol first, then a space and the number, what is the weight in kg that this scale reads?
kg 20
